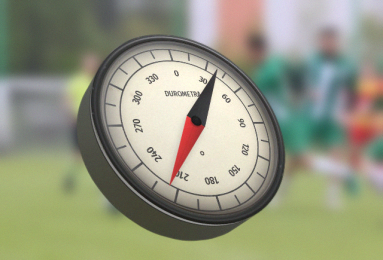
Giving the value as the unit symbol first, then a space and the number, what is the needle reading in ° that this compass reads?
° 217.5
